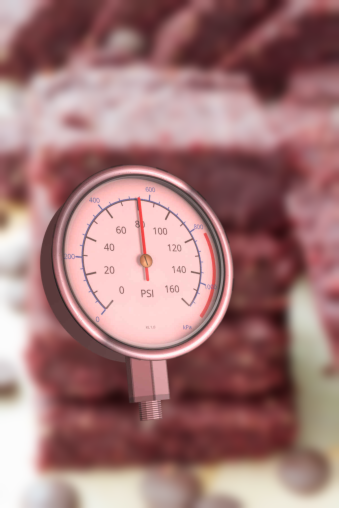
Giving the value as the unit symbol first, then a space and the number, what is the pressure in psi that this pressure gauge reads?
psi 80
